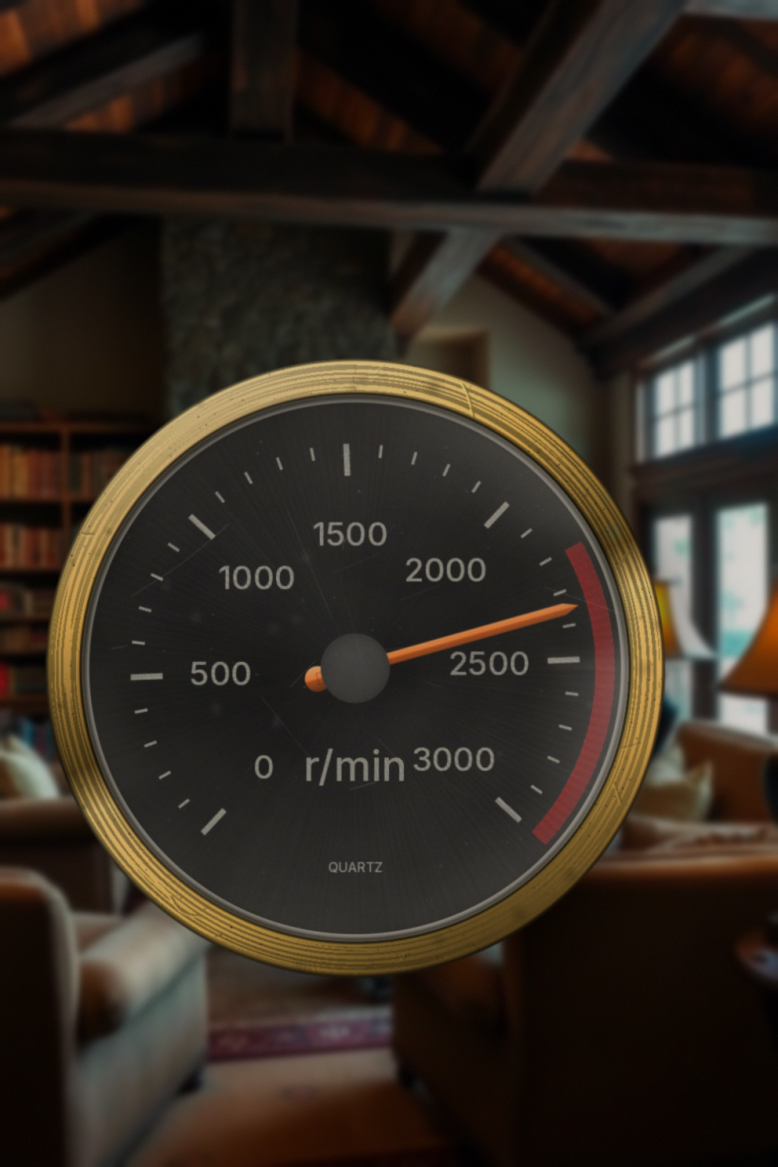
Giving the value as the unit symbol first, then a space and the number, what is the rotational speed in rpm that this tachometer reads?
rpm 2350
